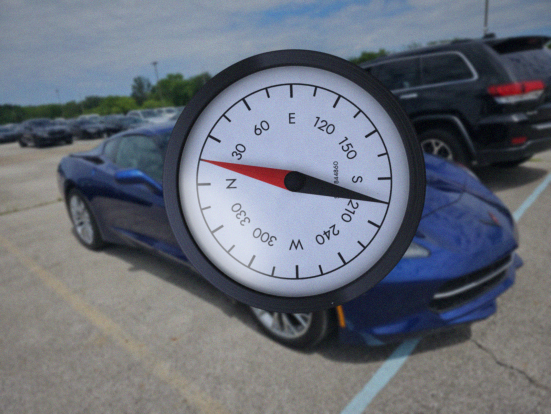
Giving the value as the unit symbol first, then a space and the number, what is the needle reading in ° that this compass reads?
° 15
